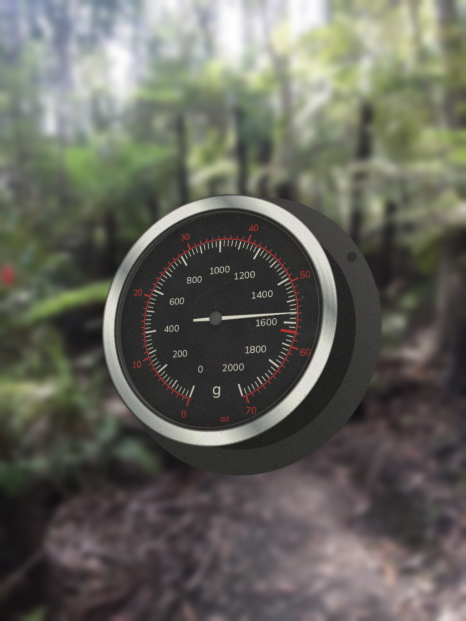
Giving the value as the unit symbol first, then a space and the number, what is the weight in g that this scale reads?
g 1560
